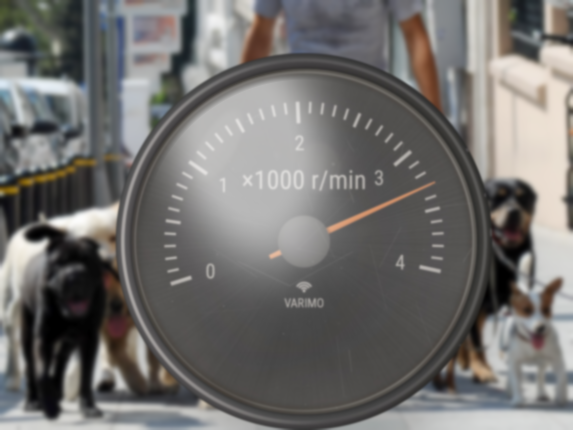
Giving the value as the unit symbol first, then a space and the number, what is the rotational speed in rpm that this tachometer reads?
rpm 3300
